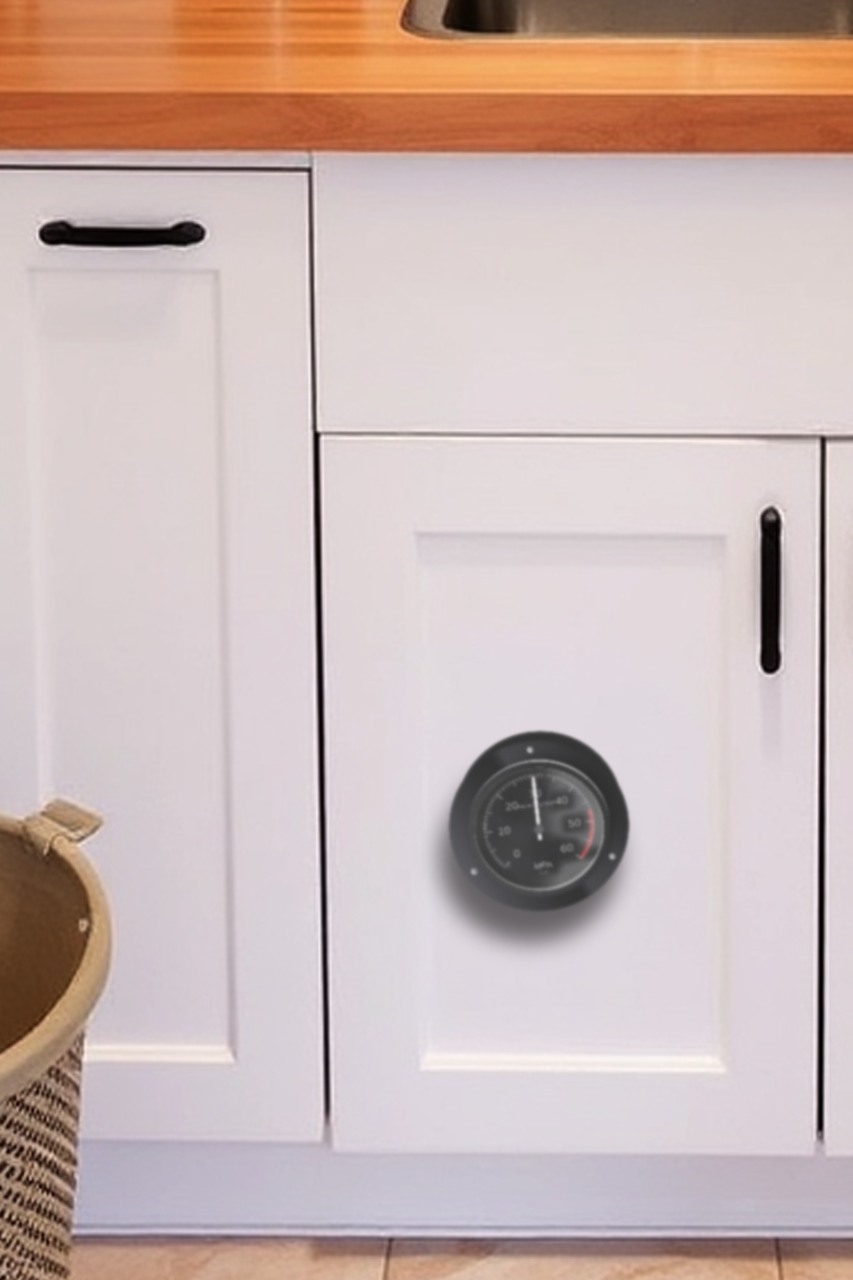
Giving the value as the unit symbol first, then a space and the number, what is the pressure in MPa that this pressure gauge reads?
MPa 30
